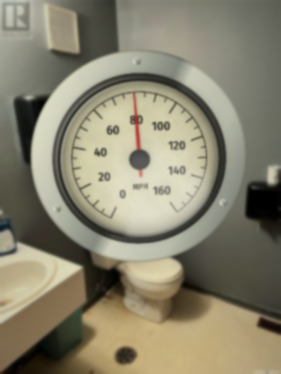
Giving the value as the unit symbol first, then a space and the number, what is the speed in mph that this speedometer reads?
mph 80
